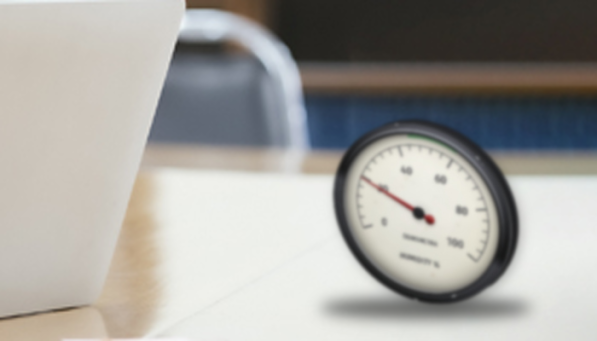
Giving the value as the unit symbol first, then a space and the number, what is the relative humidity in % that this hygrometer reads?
% 20
